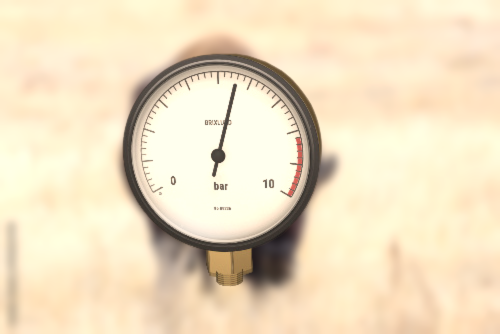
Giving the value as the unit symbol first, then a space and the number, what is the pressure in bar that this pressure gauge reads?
bar 5.6
